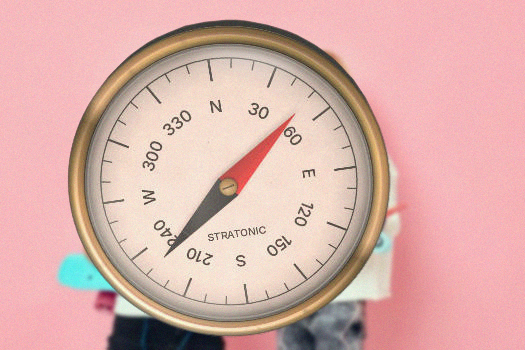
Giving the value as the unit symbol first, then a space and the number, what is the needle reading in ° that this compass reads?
° 50
